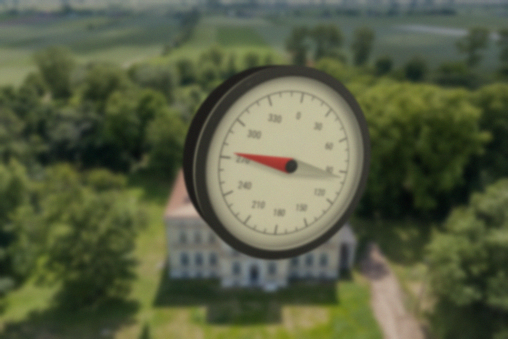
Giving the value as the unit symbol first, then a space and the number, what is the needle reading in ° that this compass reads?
° 275
